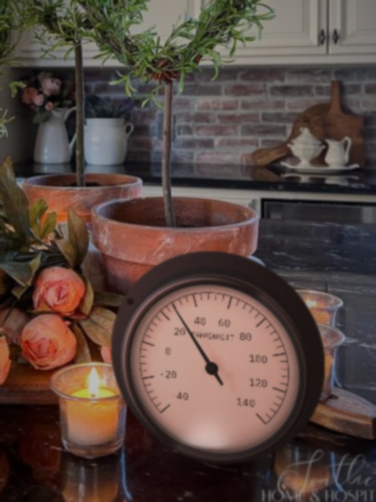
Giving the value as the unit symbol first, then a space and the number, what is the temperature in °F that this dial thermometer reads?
°F 28
